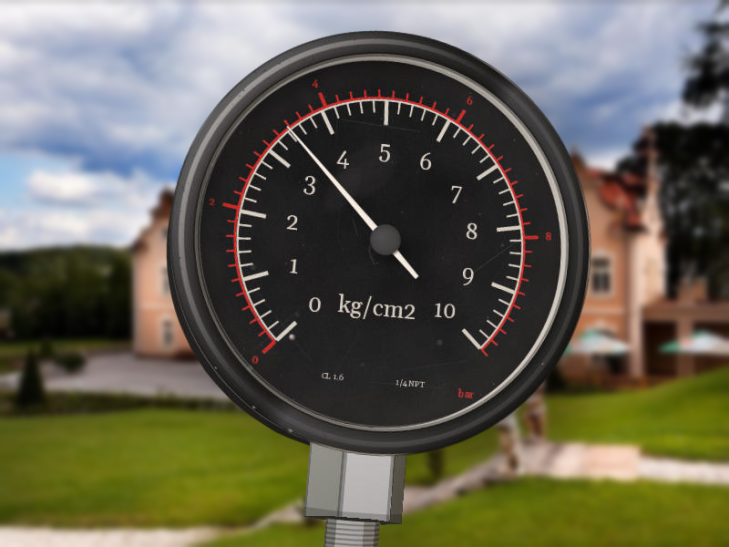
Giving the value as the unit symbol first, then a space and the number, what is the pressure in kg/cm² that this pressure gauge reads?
kg/cm² 3.4
